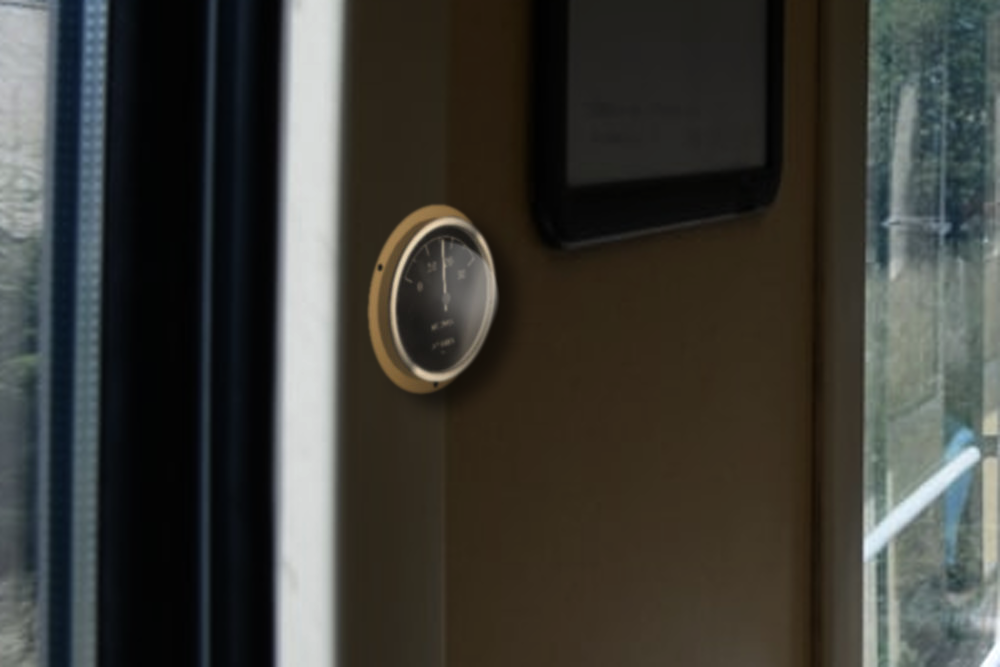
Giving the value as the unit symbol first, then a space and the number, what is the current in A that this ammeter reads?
A 15
